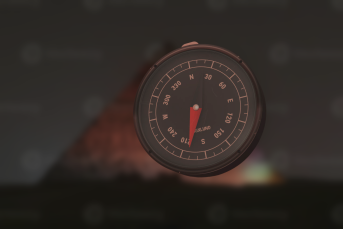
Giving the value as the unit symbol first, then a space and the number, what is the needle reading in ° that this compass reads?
° 200
